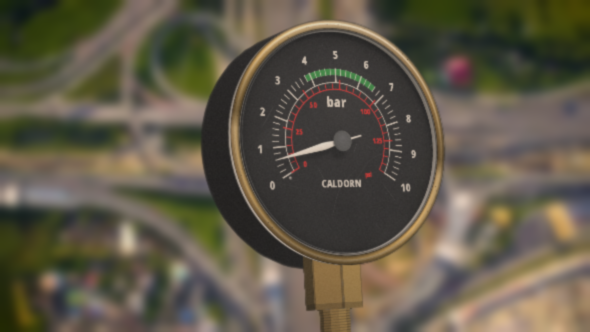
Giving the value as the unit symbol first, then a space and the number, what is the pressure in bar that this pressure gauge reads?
bar 0.6
